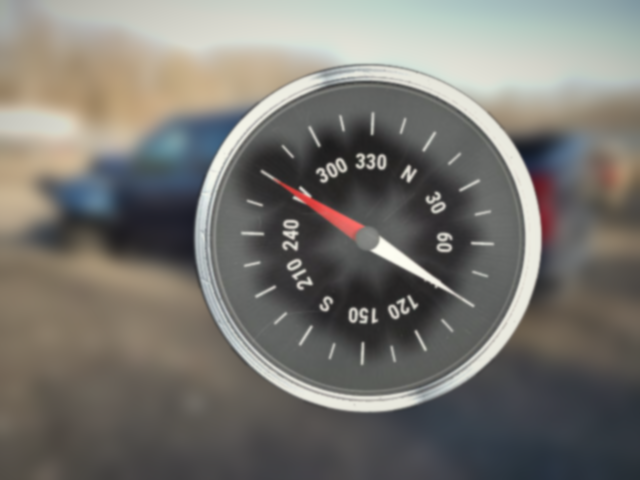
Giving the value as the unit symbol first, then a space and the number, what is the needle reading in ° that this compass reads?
° 270
